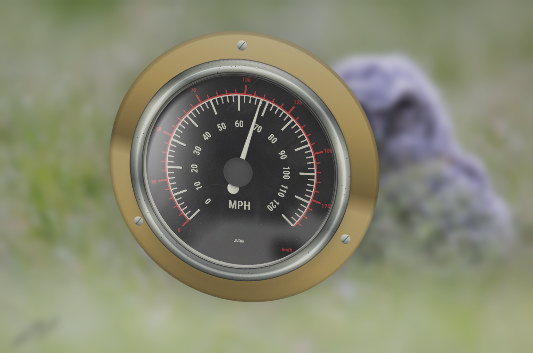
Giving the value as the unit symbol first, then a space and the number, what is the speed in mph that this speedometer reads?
mph 68
